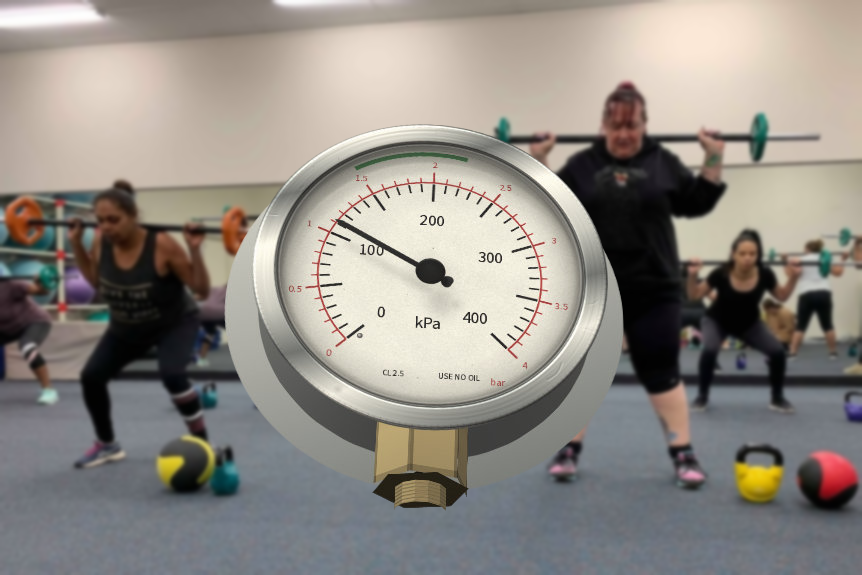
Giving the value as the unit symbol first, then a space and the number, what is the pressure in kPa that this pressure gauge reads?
kPa 110
